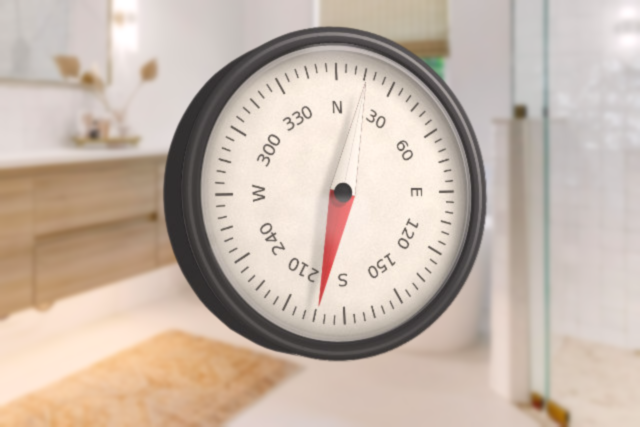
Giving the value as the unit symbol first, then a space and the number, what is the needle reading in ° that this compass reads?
° 195
